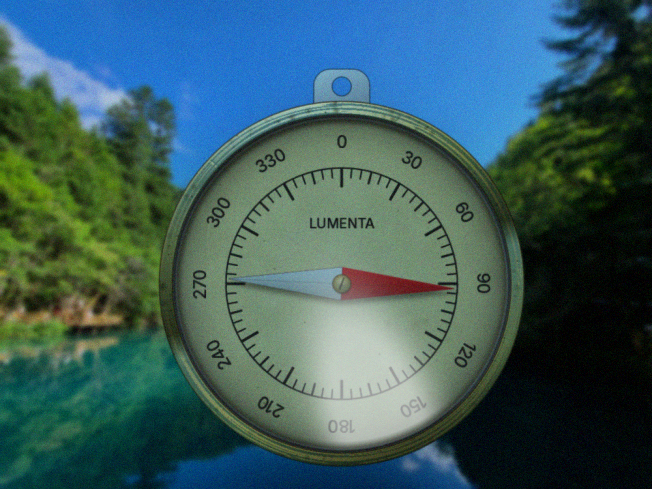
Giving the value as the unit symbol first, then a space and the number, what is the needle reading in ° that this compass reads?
° 92.5
